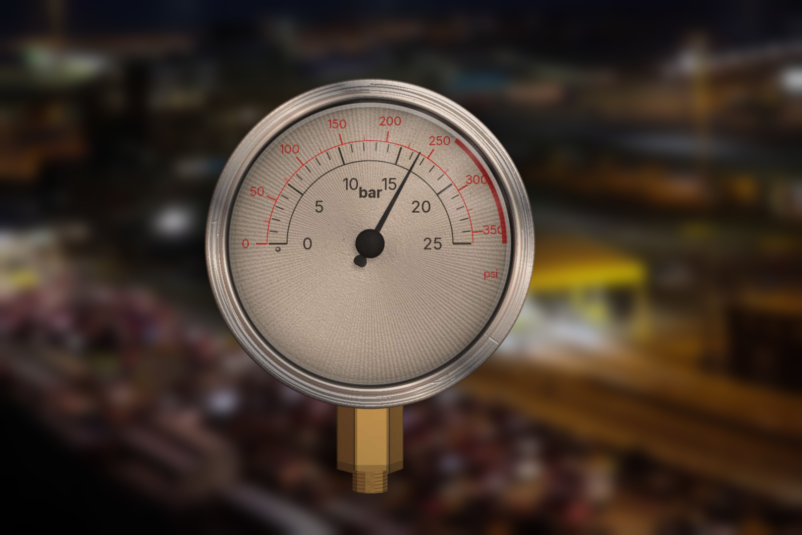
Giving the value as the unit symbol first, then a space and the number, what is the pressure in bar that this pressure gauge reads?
bar 16.5
